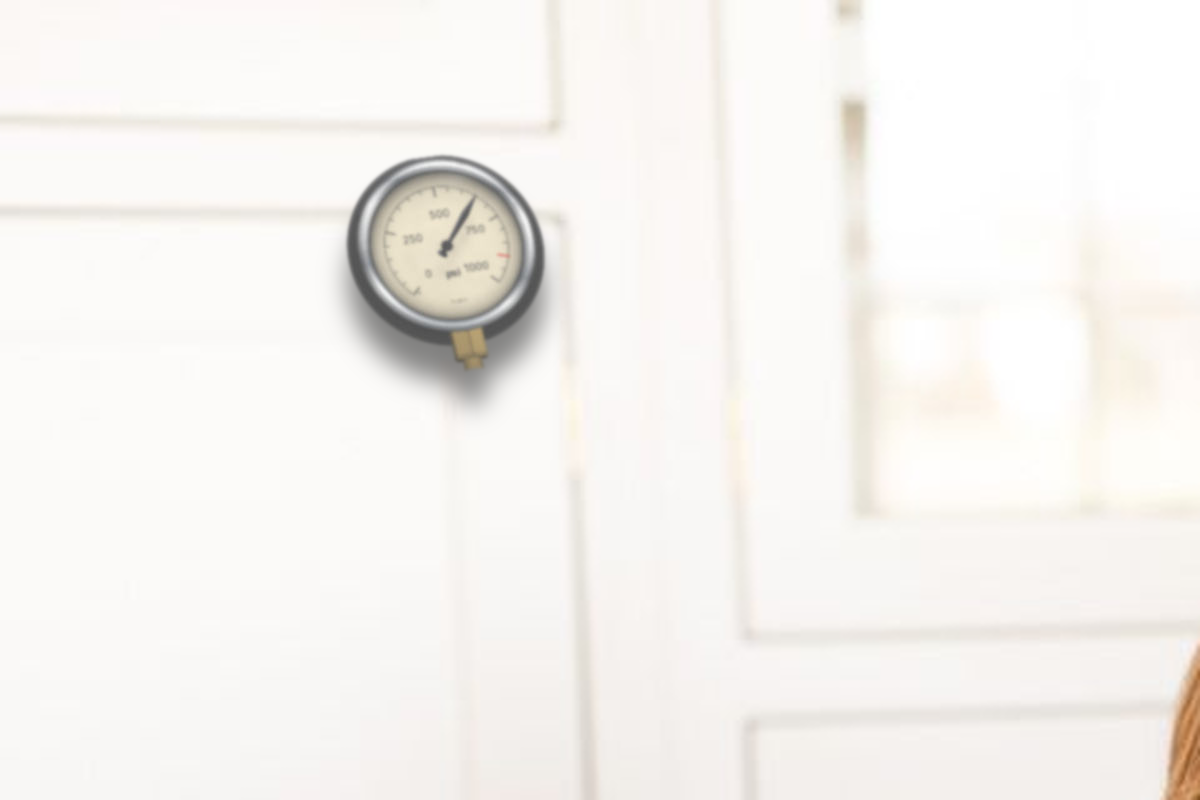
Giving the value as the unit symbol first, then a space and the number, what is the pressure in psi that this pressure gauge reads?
psi 650
